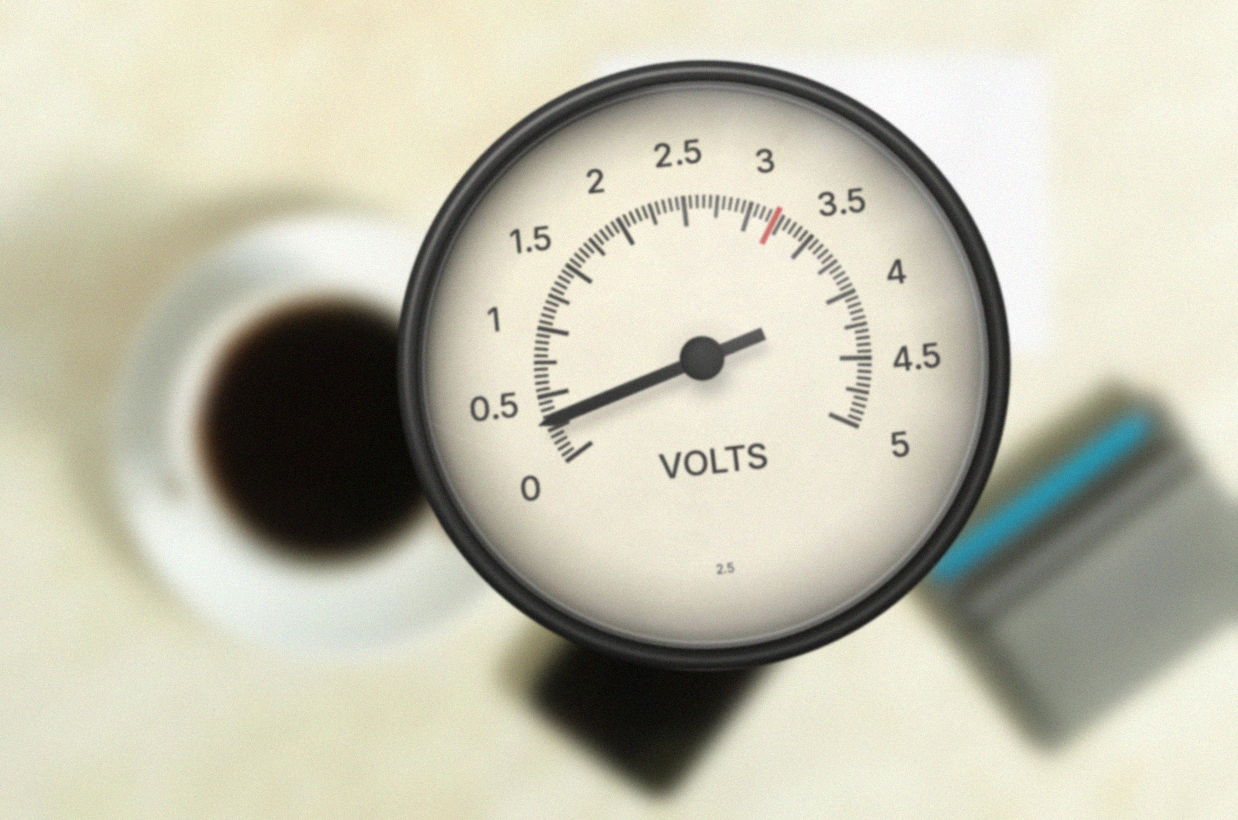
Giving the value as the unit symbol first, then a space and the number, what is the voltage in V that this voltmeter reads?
V 0.3
